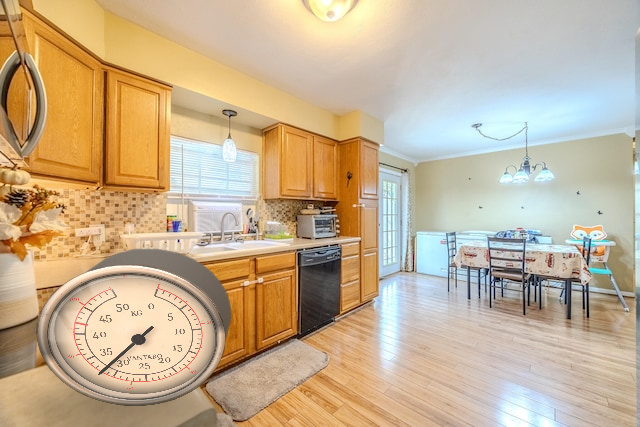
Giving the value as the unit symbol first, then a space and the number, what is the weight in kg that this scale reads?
kg 32
